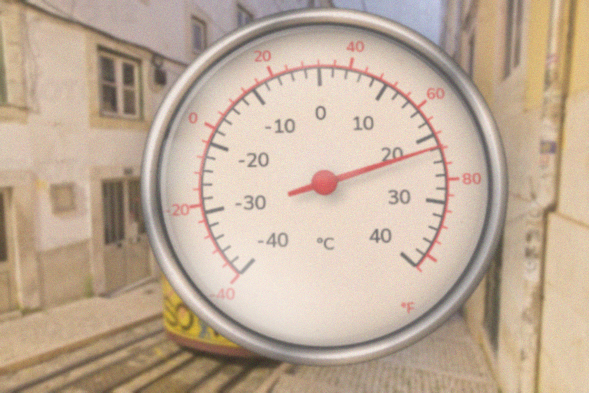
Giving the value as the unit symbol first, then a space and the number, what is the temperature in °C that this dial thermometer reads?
°C 22
